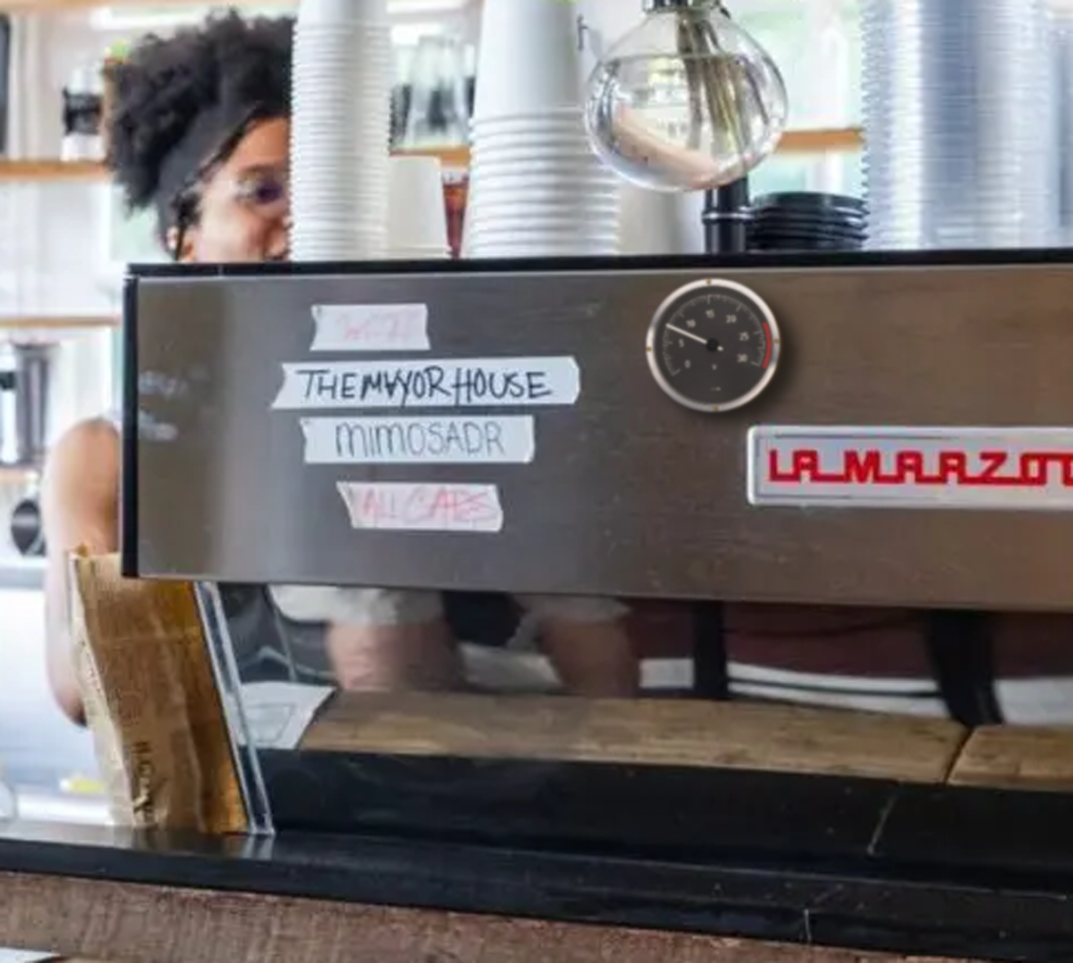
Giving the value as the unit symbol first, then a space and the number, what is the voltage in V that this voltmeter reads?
V 7.5
